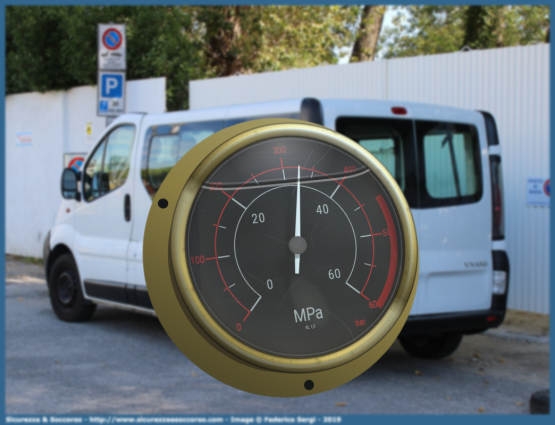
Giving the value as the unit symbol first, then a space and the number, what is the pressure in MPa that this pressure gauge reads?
MPa 32.5
